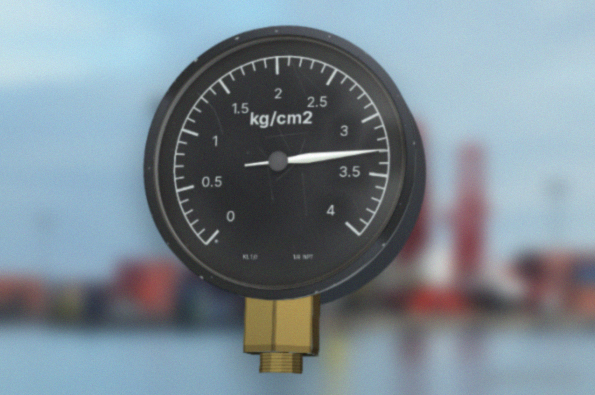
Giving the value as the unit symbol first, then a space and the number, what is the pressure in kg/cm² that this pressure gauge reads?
kg/cm² 3.3
